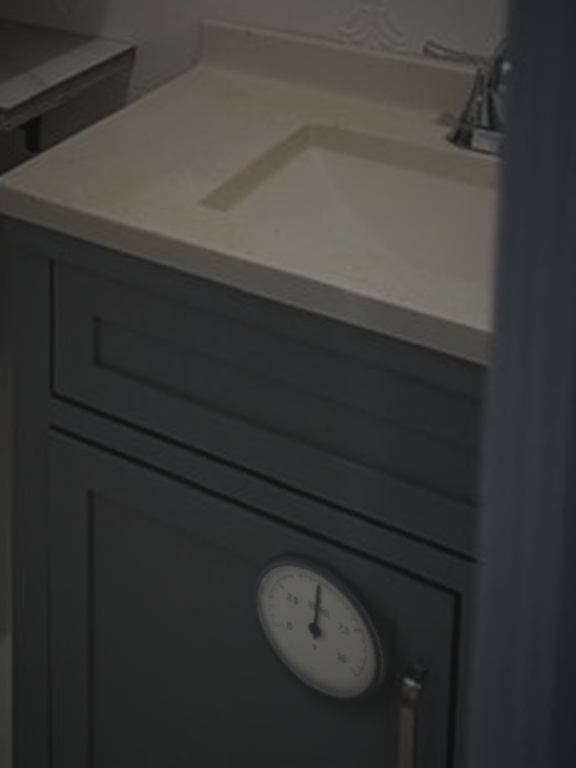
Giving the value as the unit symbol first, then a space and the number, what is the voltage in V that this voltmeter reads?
V 5
